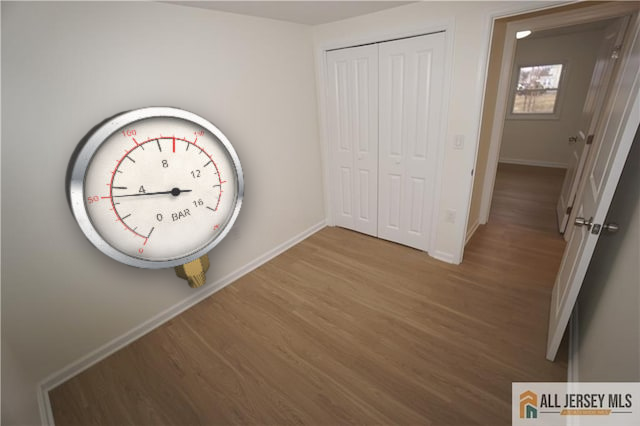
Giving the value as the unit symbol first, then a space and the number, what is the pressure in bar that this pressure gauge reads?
bar 3.5
